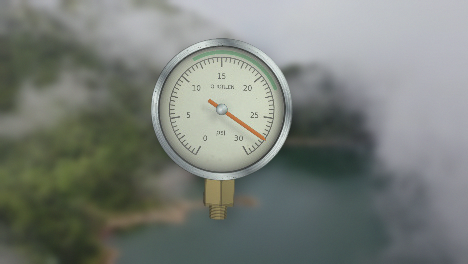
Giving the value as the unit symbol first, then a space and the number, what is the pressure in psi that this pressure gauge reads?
psi 27.5
